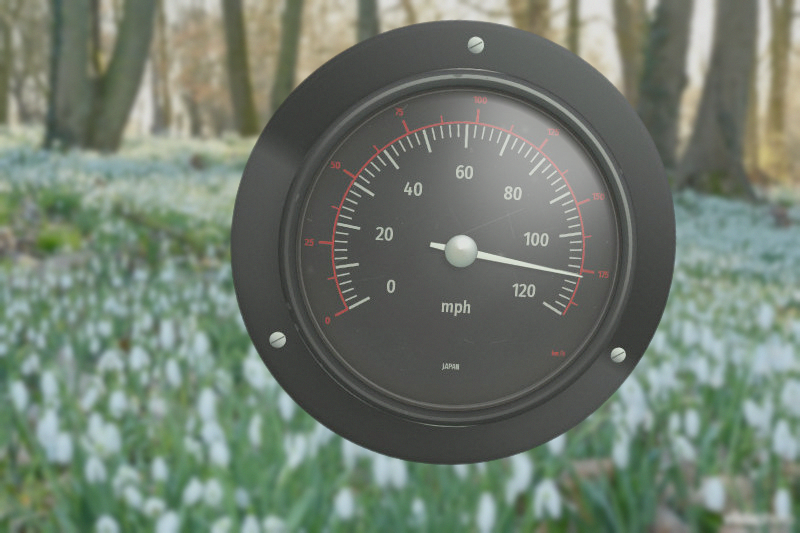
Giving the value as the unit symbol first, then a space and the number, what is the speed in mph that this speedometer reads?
mph 110
